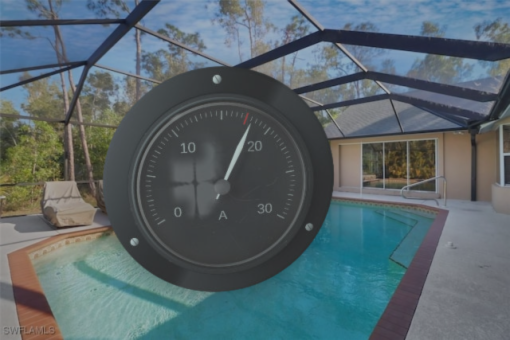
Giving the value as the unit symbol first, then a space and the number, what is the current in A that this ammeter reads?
A 18
